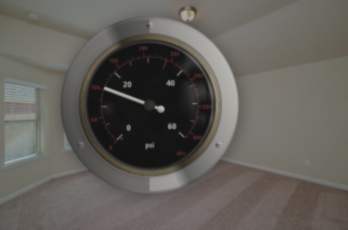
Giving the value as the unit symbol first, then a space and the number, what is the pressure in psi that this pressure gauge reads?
psi 15
